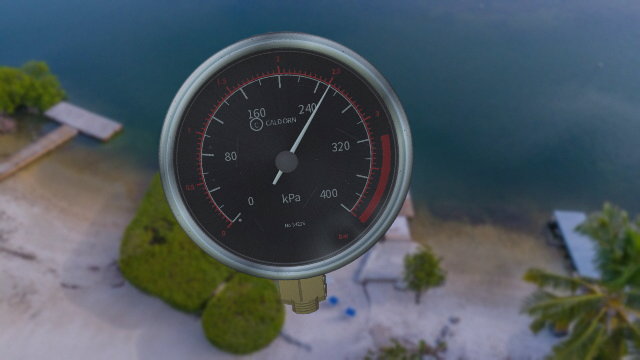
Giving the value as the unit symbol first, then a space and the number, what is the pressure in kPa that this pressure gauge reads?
kPa 250
